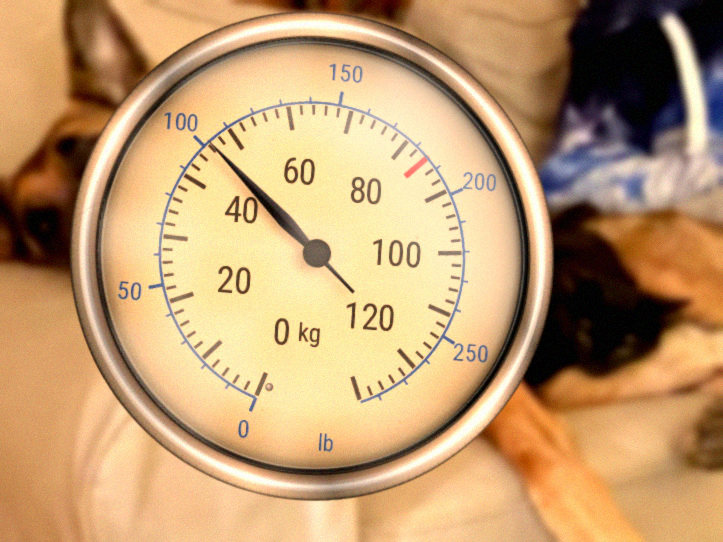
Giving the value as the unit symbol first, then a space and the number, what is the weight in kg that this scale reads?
kg 46
